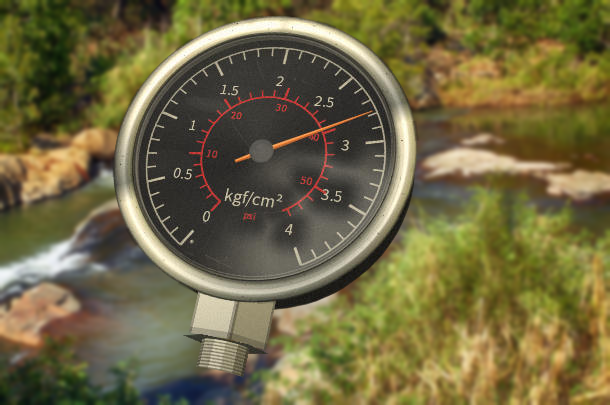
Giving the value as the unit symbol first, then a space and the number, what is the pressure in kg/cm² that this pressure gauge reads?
kg/cm² 2.8
